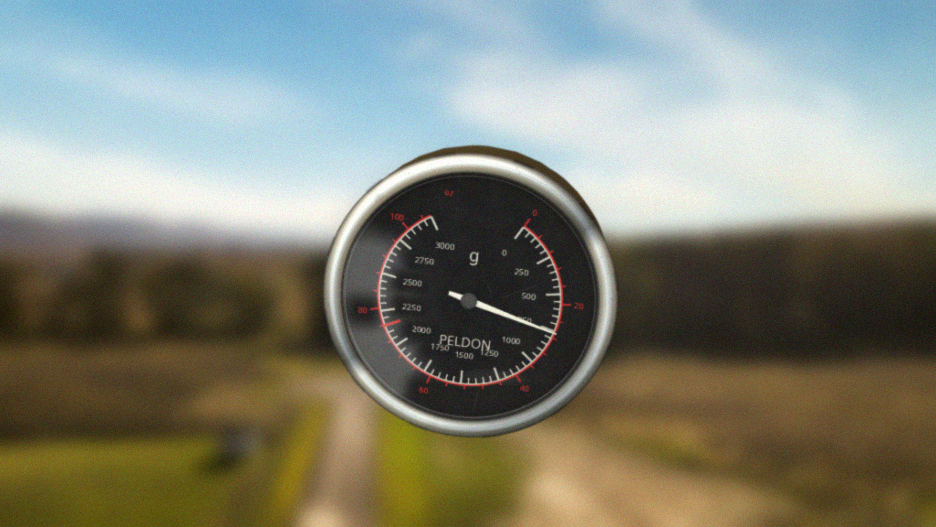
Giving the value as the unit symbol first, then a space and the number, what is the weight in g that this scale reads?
g 750
